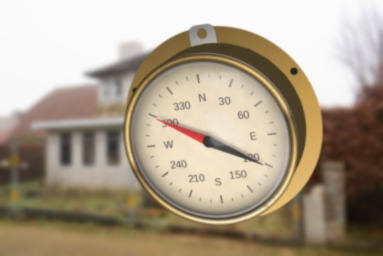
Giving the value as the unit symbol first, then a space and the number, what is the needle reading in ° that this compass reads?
° 300
